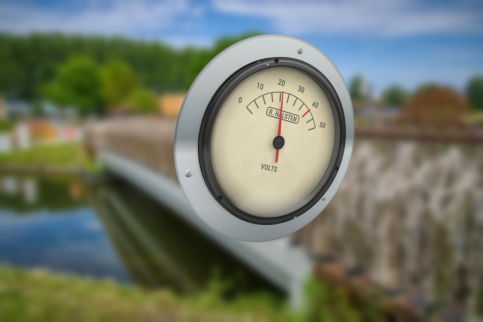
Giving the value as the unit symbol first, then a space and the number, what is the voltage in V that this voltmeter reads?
V 20
